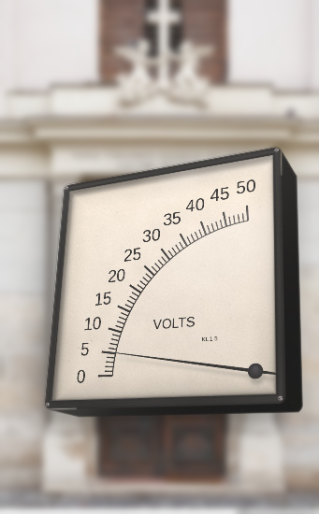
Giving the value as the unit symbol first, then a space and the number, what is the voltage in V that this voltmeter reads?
V 5
